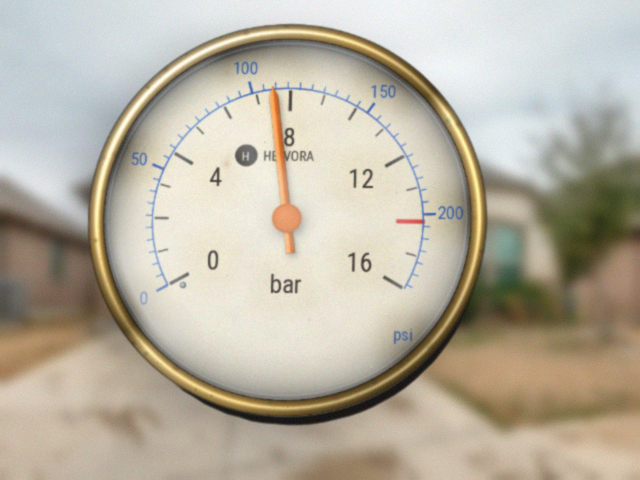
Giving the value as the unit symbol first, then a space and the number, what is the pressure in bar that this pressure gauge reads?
bar 7.5
